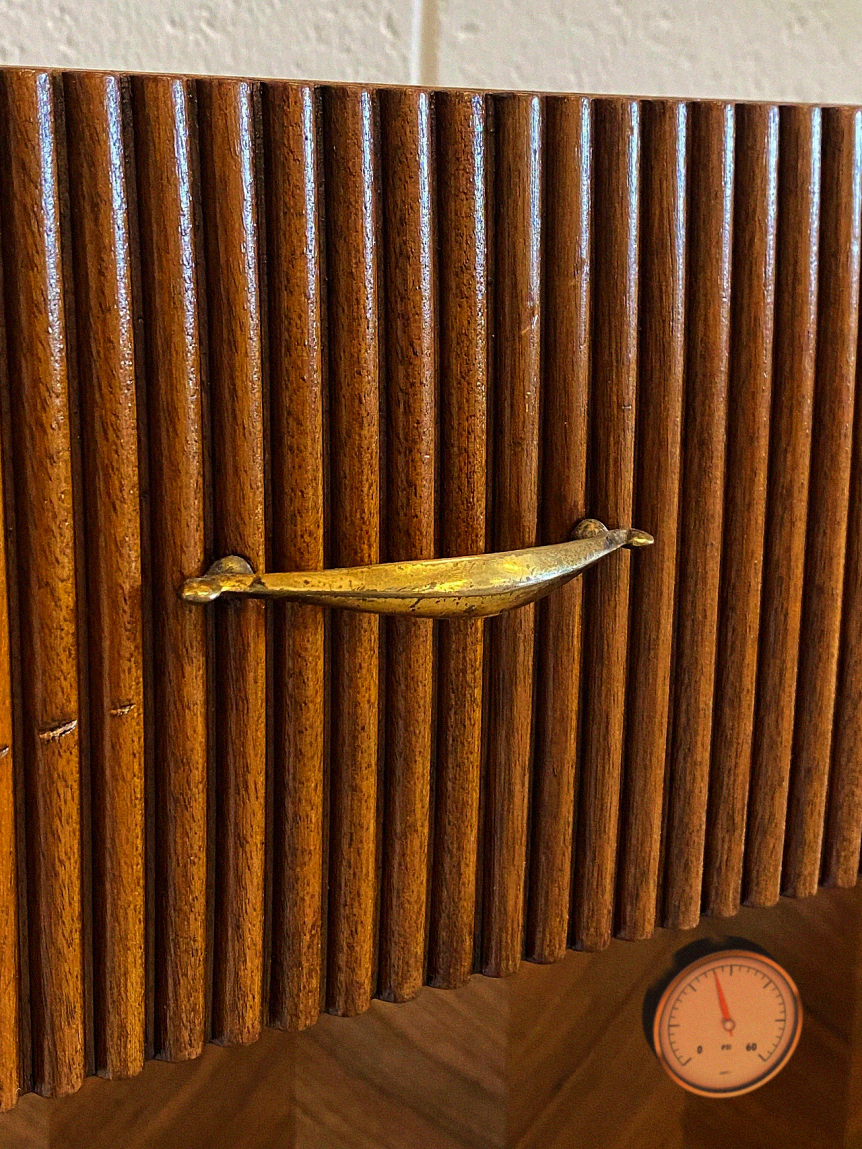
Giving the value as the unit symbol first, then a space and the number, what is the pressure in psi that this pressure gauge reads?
psi 26
